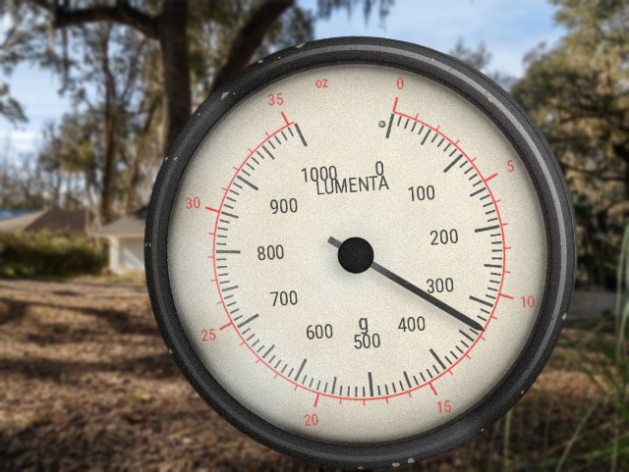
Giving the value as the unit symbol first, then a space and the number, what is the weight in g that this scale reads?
g 330
